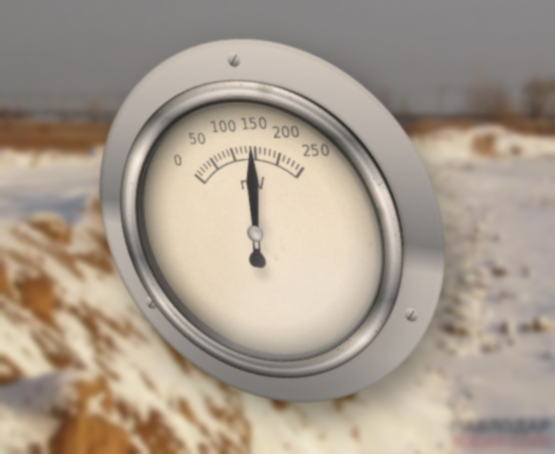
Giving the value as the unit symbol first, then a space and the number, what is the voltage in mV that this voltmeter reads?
mV 150
